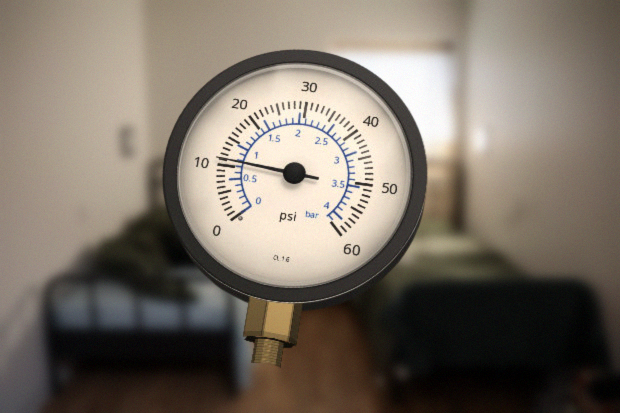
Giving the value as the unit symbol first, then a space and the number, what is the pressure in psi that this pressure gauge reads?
psi 11
